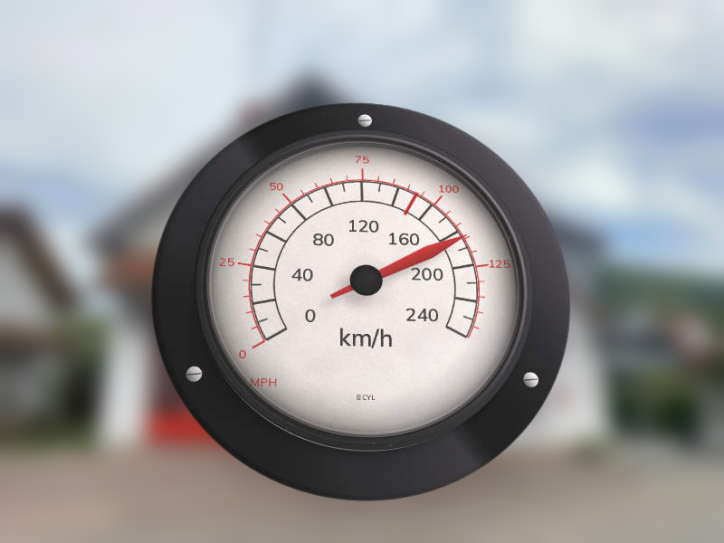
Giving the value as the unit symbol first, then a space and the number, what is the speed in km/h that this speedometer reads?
km/h 185
